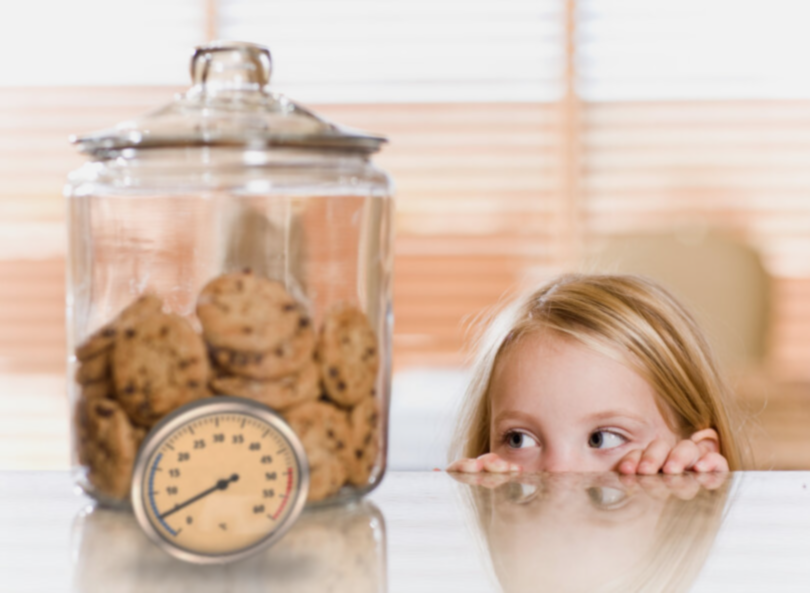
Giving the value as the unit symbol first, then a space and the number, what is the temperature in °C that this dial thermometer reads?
°C 5
